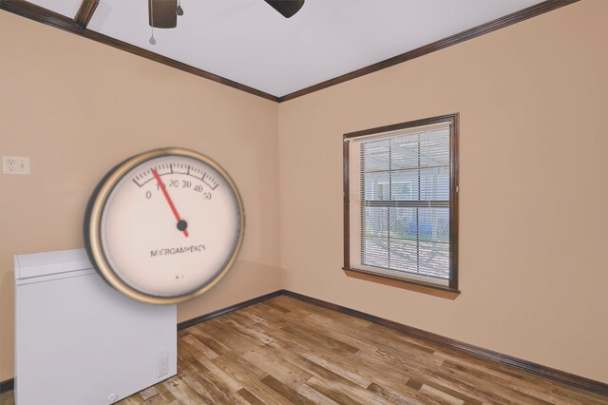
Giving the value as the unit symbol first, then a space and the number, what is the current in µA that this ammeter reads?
µA 10
